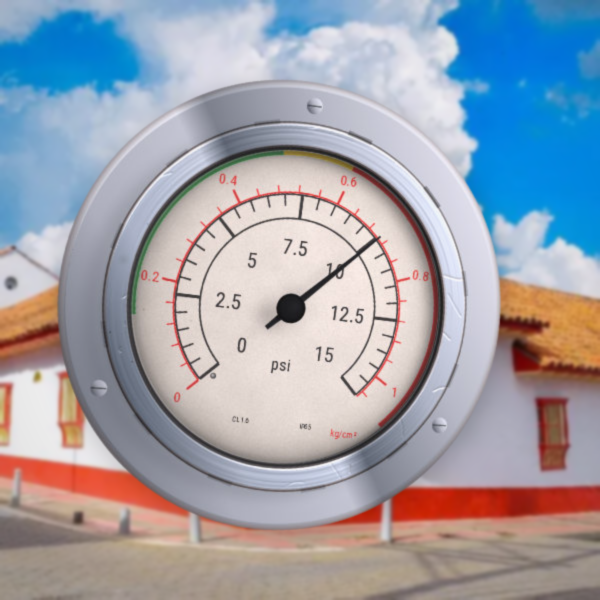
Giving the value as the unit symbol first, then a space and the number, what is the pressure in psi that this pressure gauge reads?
psi 10
